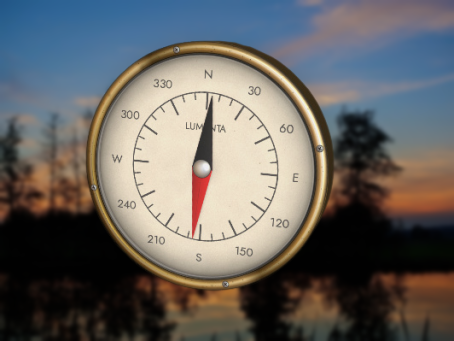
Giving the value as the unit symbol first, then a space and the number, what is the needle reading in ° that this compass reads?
° 185
